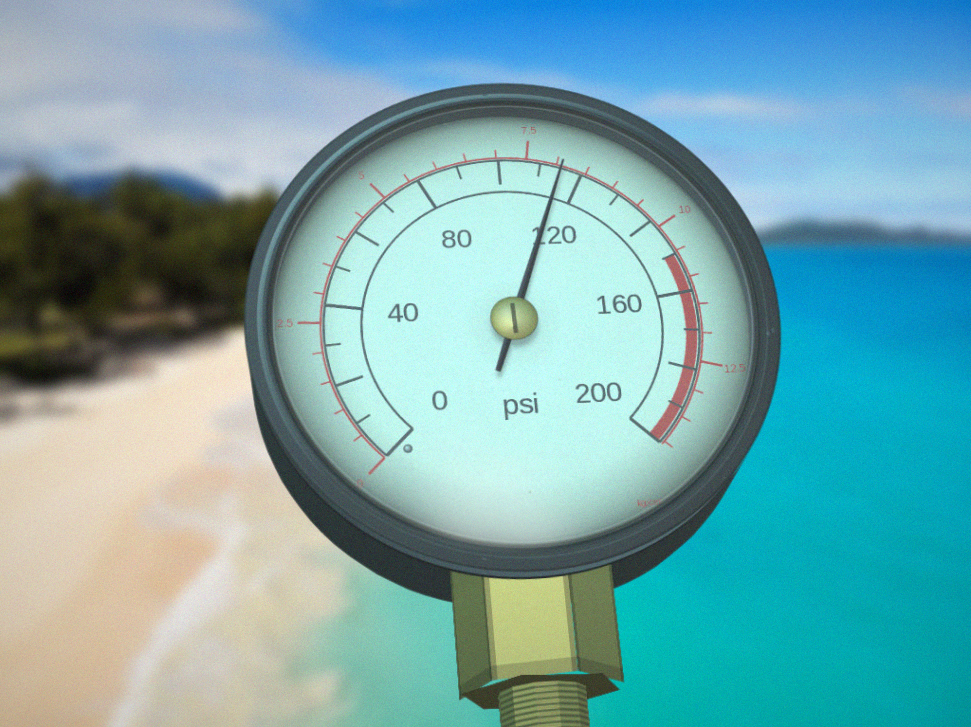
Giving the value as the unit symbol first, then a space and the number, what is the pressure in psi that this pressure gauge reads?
psi 115
